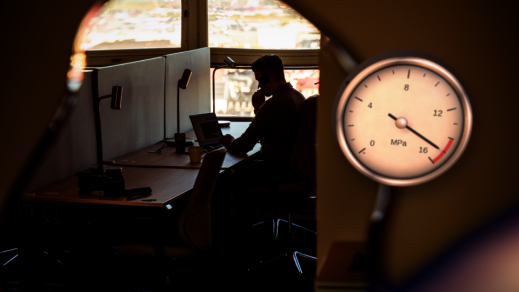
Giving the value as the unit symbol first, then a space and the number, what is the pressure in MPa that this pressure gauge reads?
MPa 15
